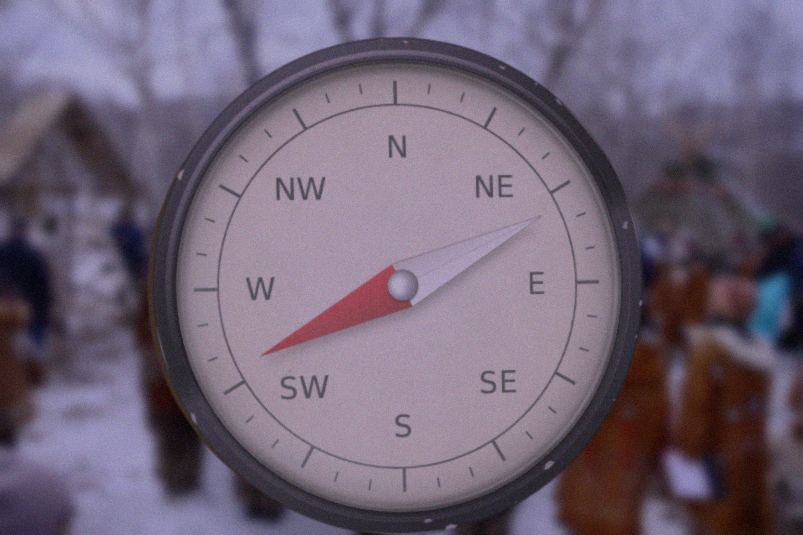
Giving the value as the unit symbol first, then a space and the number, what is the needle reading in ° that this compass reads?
° 245
